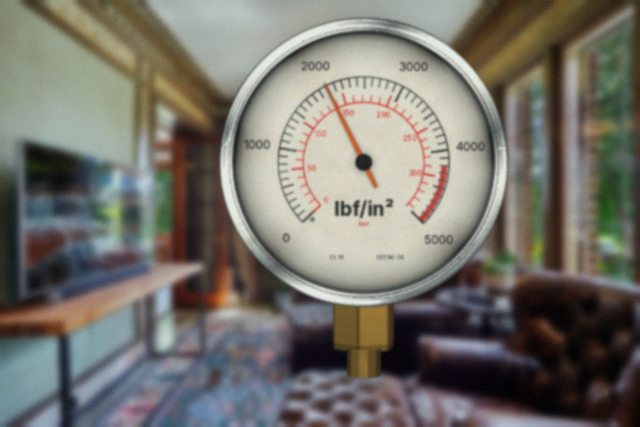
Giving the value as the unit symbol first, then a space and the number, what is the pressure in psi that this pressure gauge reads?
psi 2000
